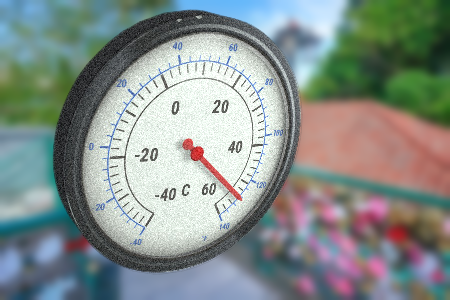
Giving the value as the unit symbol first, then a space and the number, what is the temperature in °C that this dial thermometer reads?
°C 54
